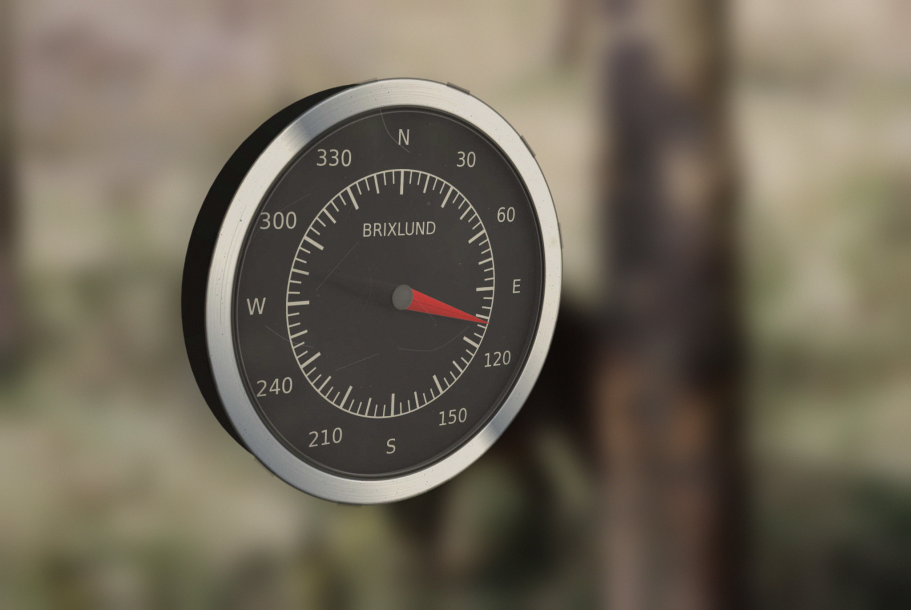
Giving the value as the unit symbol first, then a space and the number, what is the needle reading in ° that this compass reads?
° 107.5
